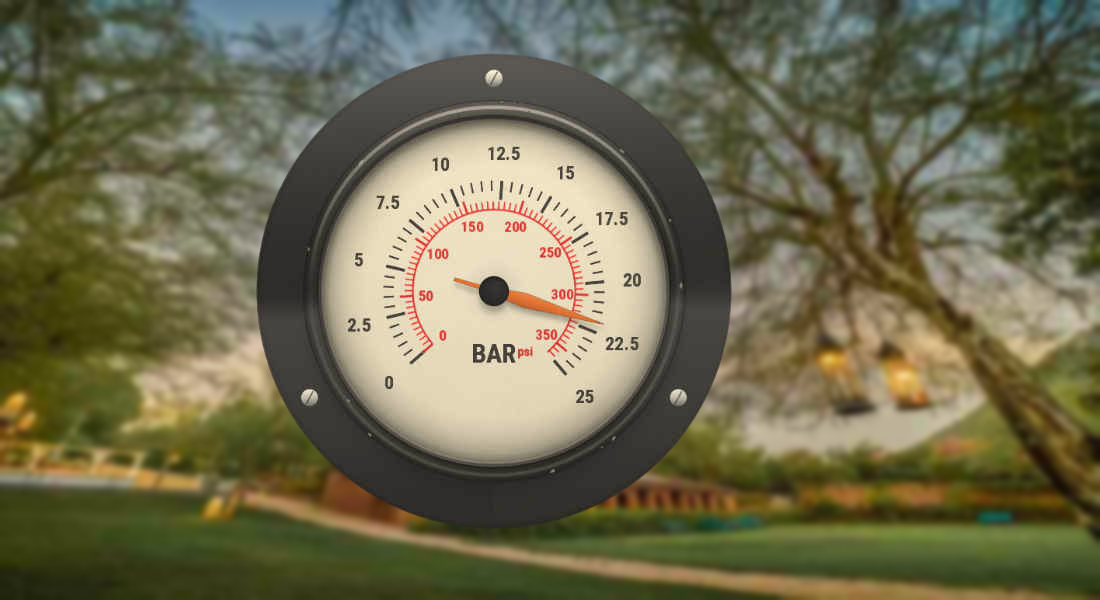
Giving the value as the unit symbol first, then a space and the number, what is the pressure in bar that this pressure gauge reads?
bar 22
